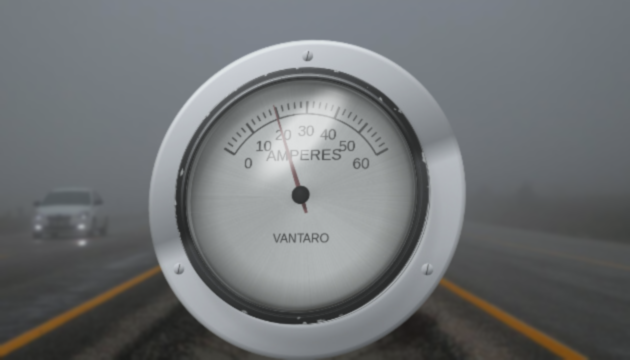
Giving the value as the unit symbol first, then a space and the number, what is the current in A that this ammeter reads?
A 20
